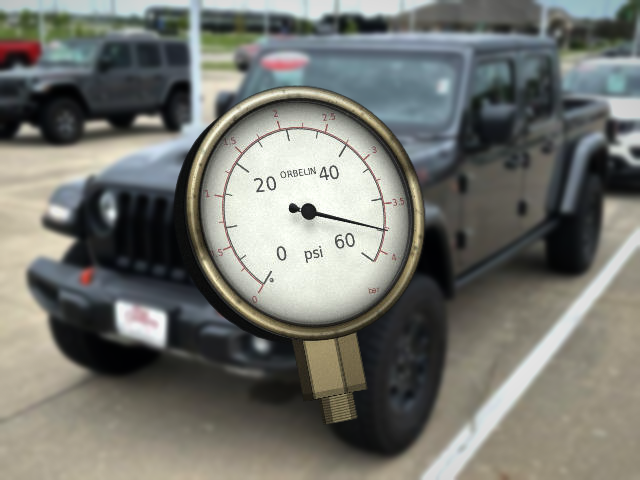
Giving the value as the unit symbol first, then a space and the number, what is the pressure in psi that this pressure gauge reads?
psi 55
